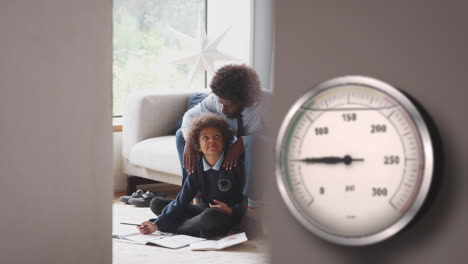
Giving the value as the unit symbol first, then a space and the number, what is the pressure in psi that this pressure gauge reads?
psi 50
